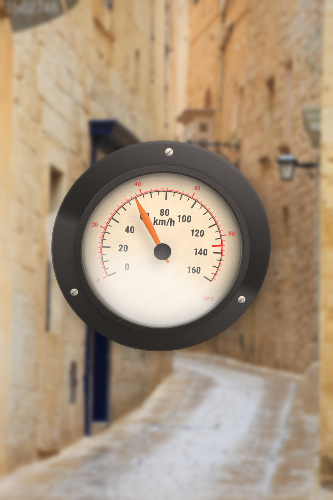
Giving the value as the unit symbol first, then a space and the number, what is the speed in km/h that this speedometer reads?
km/h 60
